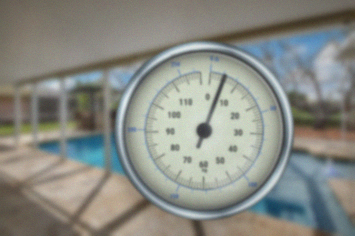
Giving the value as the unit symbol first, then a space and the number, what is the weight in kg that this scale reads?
kg 5
